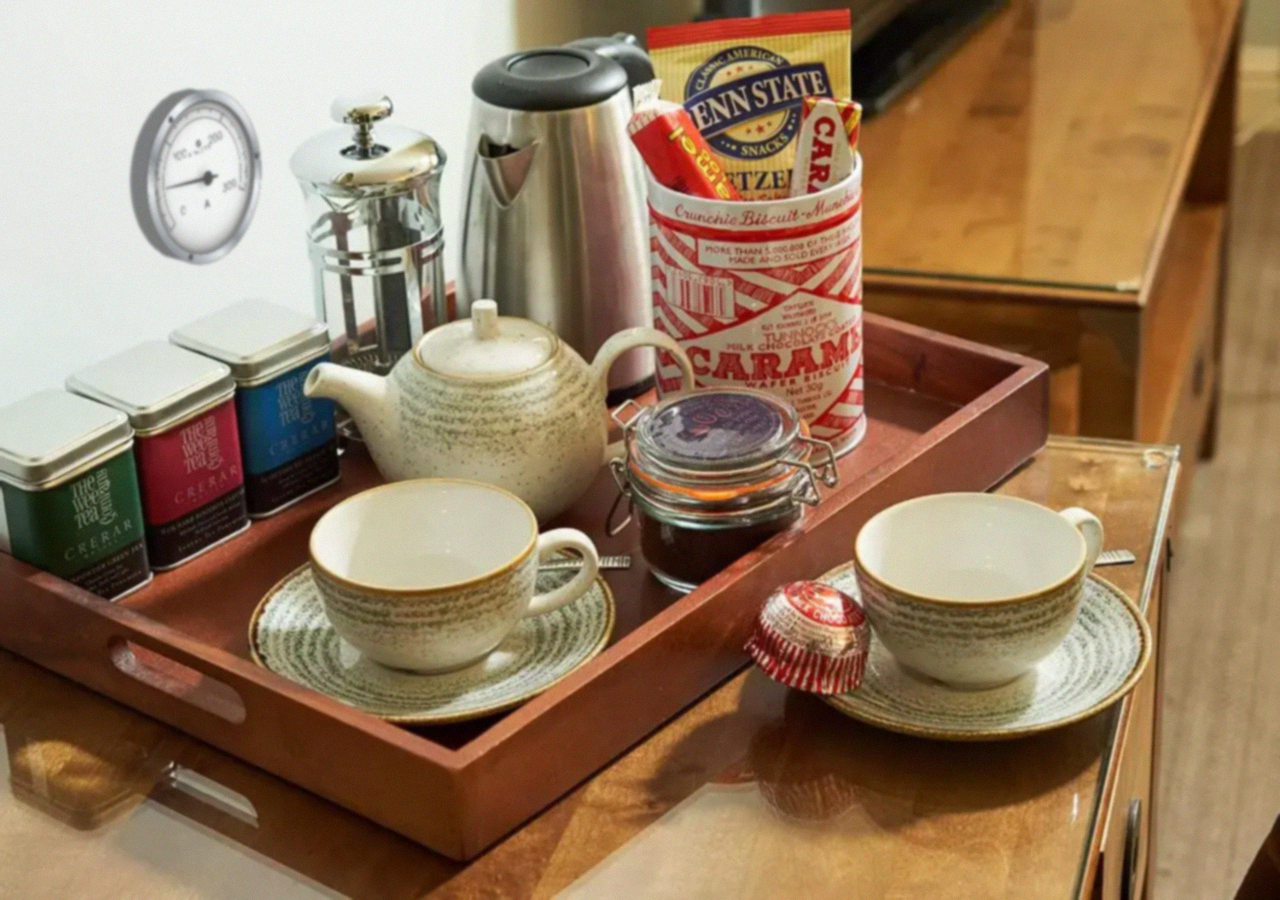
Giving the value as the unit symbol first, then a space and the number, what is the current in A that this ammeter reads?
A 50
